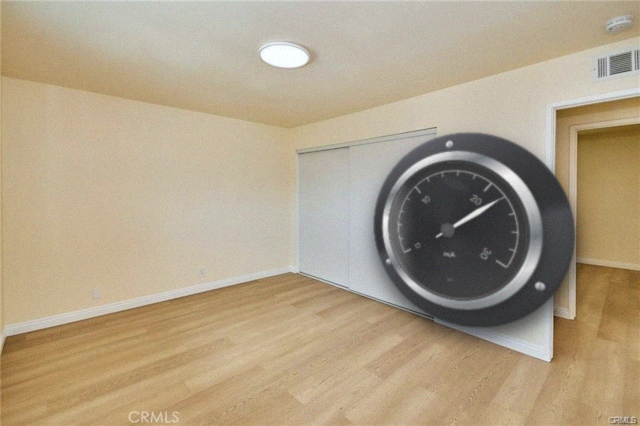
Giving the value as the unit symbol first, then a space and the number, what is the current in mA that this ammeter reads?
mA 22
